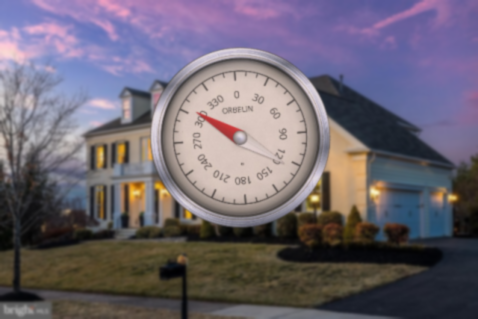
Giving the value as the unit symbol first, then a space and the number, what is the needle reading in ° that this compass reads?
° 305
